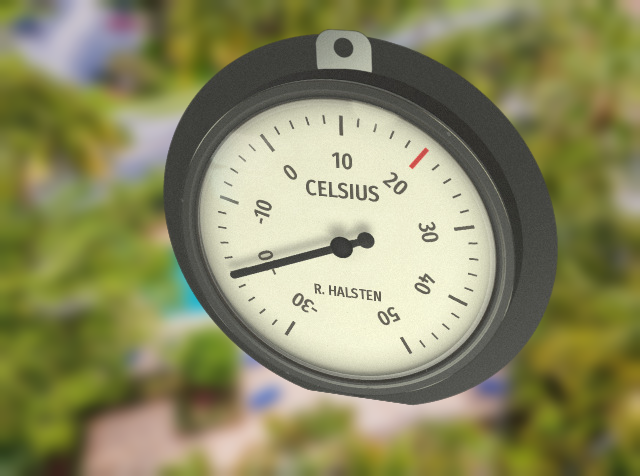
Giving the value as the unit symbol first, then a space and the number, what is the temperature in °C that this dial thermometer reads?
°C -20
